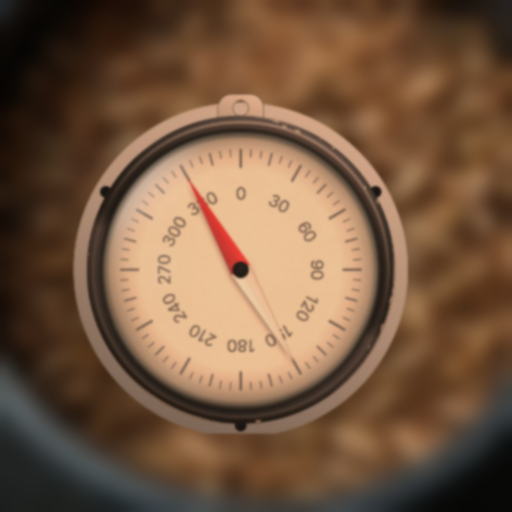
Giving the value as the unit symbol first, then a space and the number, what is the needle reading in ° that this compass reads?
° 330
